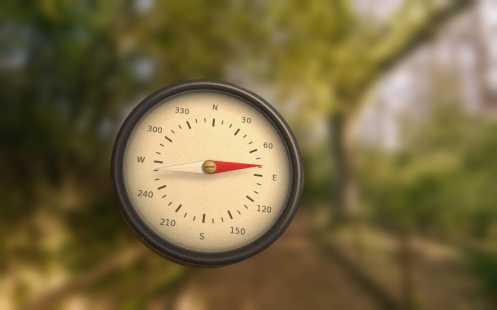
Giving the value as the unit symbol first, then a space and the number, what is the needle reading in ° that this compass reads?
° 80
